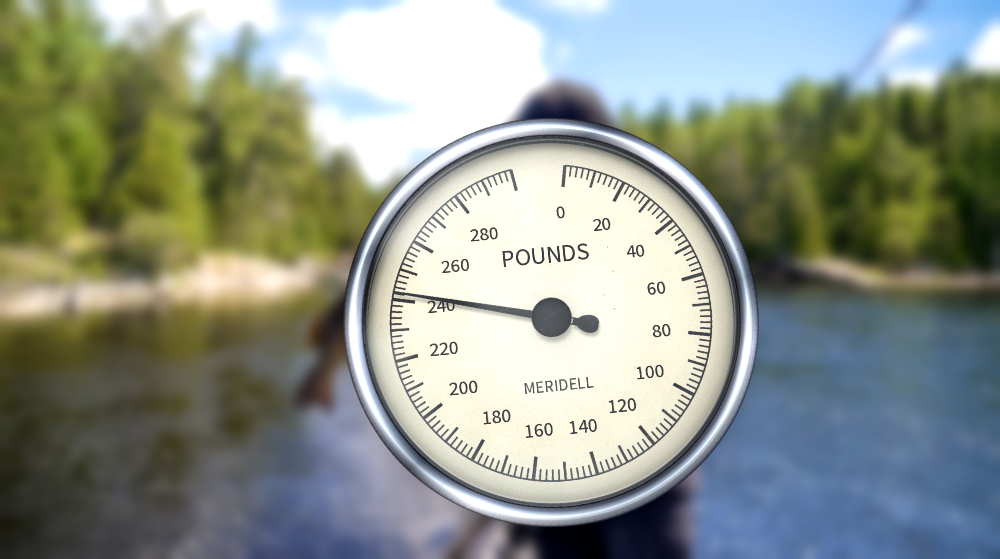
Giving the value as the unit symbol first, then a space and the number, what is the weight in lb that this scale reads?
lb 242
